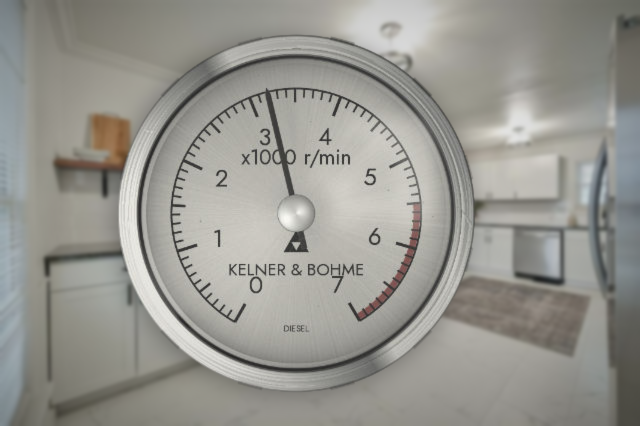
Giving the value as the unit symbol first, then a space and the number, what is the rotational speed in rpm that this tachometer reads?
rpm 3200
